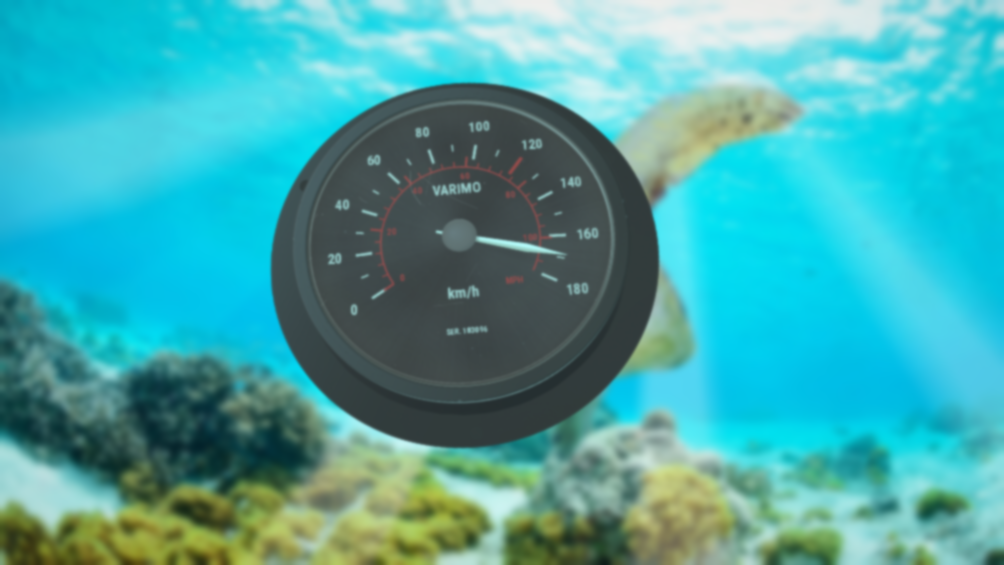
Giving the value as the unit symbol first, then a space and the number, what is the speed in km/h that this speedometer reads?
km/h 170
